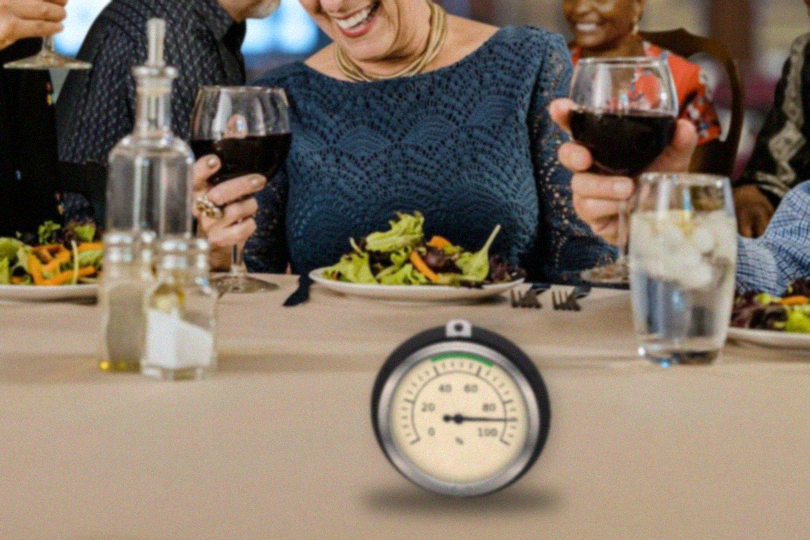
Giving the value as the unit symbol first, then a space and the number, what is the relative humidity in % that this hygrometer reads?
% 88
